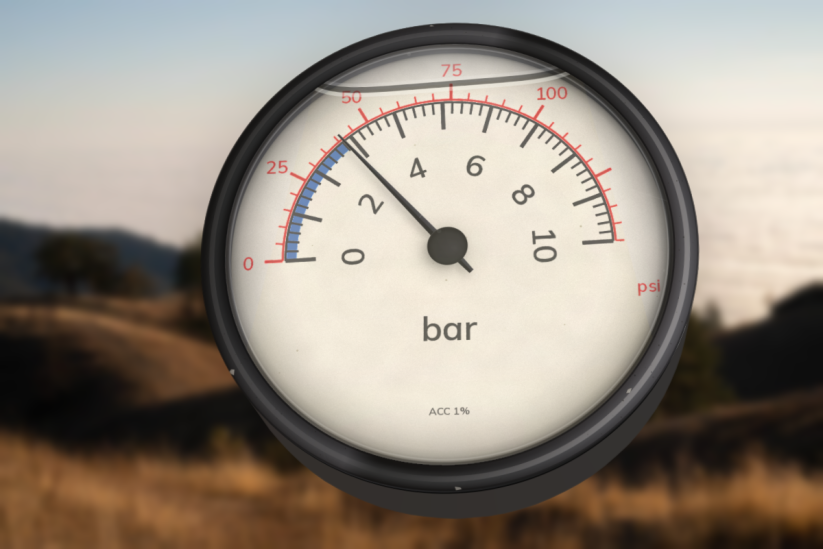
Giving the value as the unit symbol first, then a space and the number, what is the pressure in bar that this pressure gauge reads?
bar 2.8
